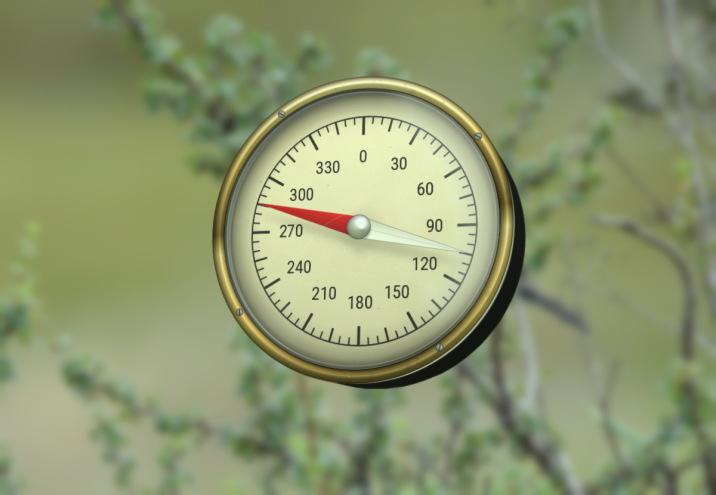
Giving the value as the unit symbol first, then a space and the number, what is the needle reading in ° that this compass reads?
° 285
